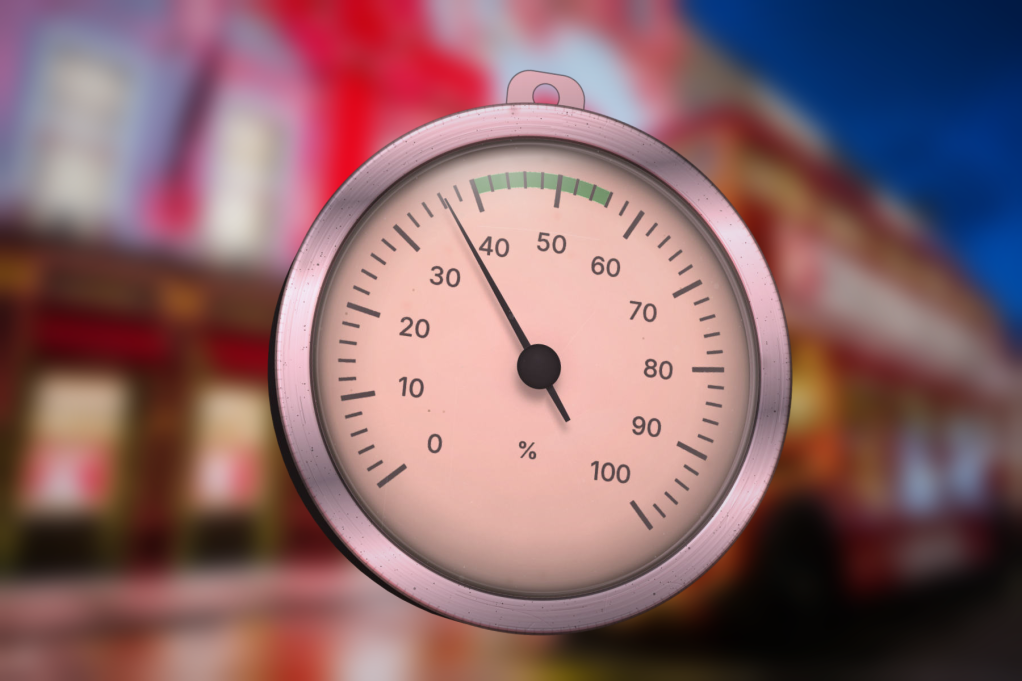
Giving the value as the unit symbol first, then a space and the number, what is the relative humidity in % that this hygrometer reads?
% 36
